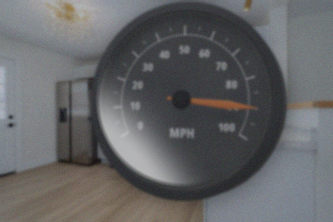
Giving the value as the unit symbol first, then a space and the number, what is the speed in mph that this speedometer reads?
mph 90
